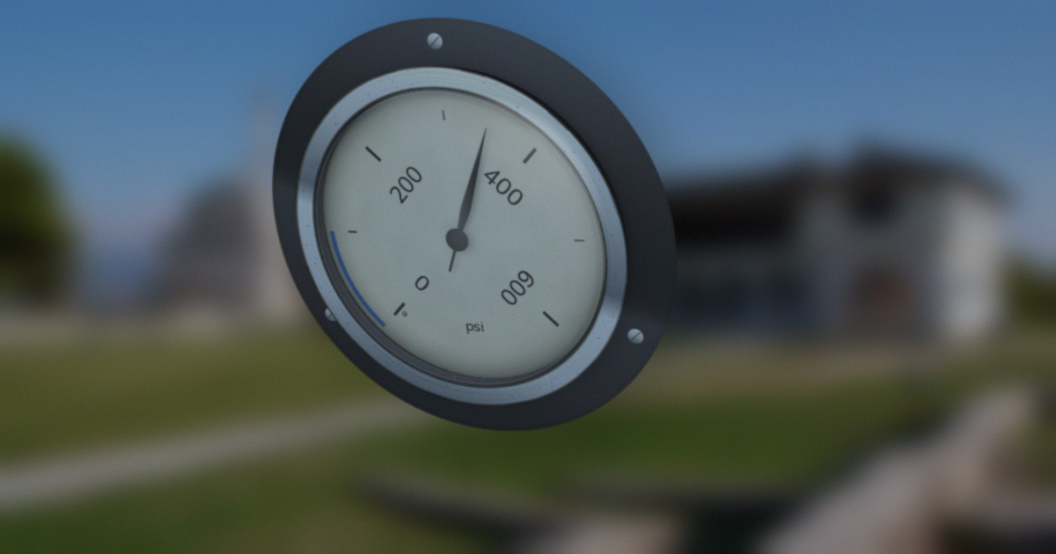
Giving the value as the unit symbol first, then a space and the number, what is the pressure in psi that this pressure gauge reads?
psi 350
